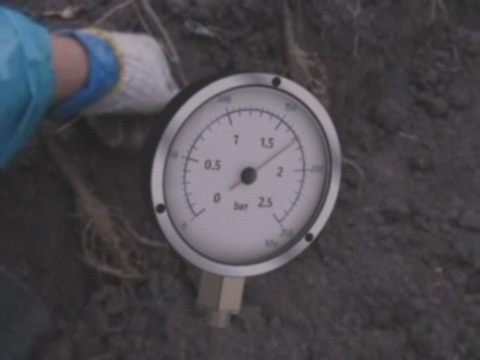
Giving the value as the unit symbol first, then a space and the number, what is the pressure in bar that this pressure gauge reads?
bar 1.7
